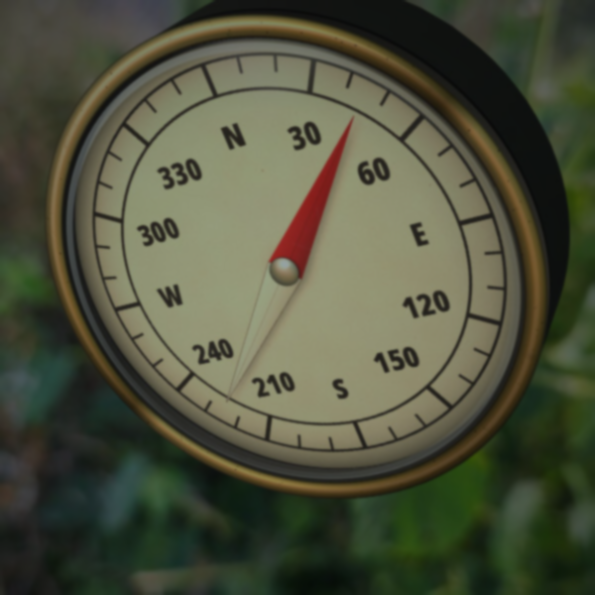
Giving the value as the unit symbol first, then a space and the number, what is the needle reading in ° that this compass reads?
° 45
